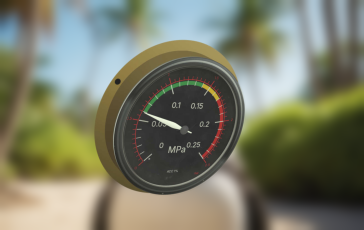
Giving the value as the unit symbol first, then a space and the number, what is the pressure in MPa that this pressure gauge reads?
MPa 0.06
